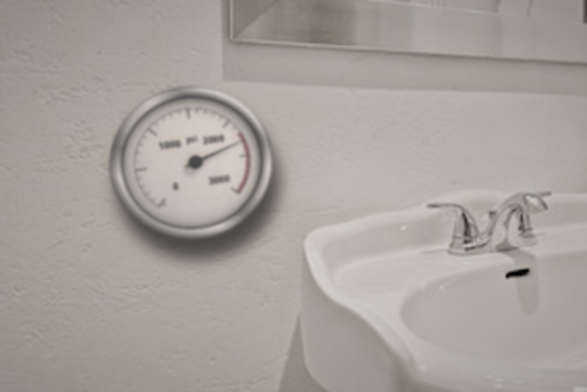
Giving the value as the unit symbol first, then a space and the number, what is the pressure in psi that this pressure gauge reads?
psi 2300
